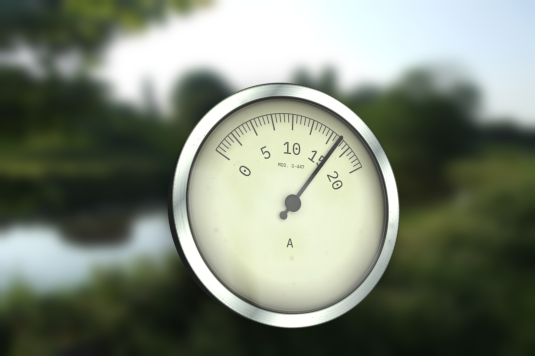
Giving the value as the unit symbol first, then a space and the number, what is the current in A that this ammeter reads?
A 16
